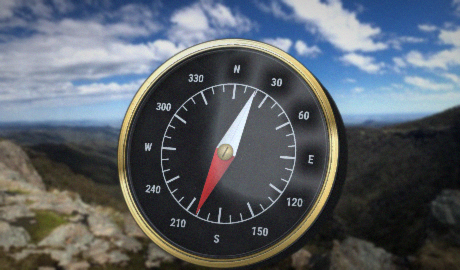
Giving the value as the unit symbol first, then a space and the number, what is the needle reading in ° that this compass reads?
° 200
